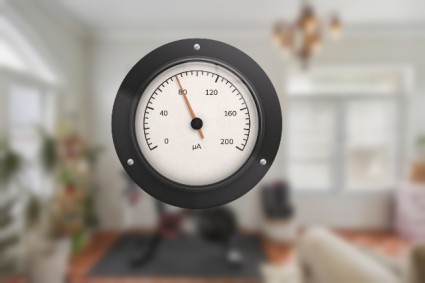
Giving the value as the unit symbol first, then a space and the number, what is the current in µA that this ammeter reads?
µA 80
